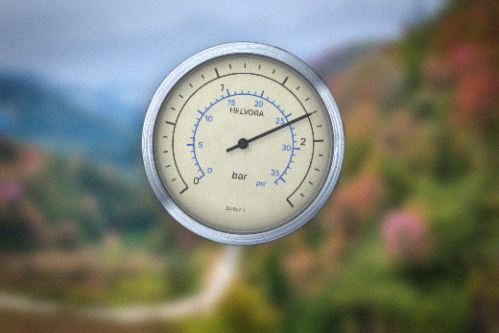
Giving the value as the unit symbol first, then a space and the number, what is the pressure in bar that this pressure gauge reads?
bar 1.8
